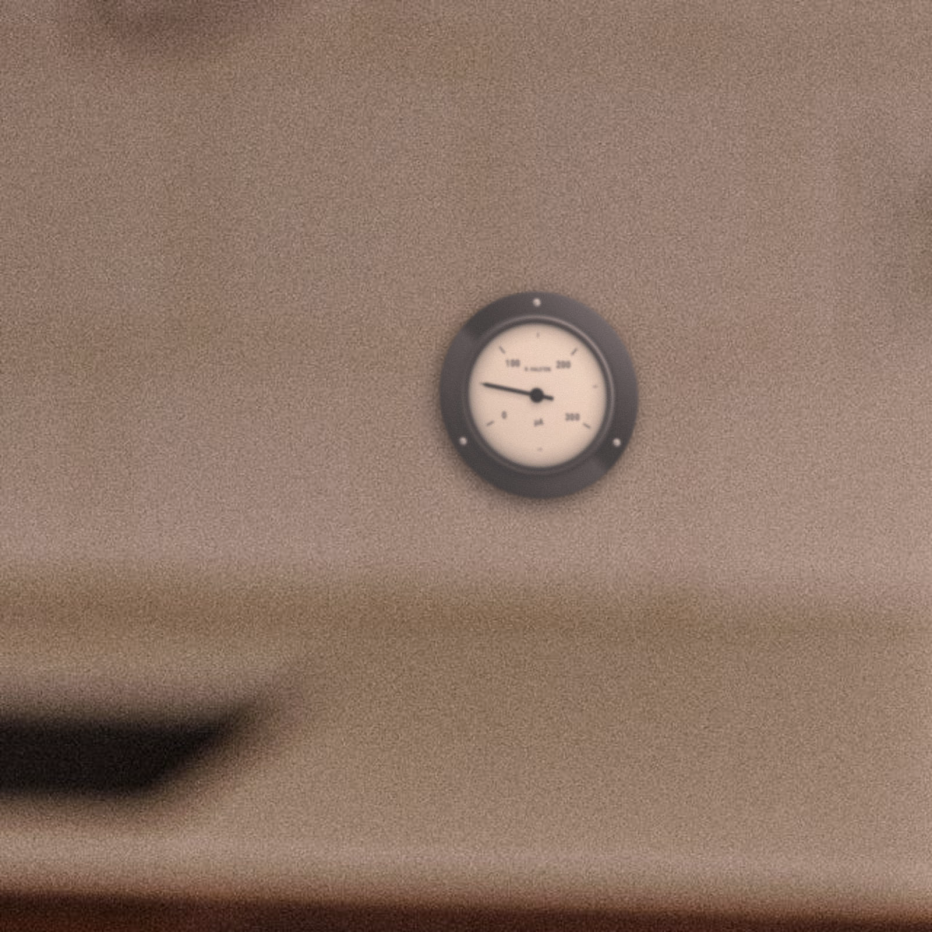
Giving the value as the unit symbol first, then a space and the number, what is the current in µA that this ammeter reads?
µA 50
